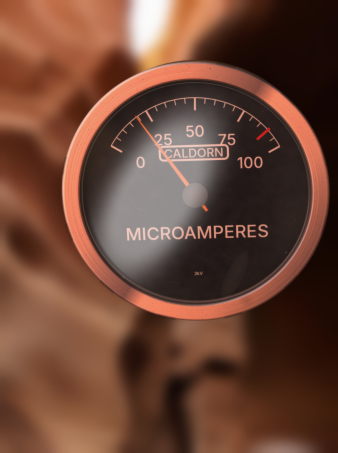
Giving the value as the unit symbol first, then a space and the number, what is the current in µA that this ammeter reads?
µA 20
